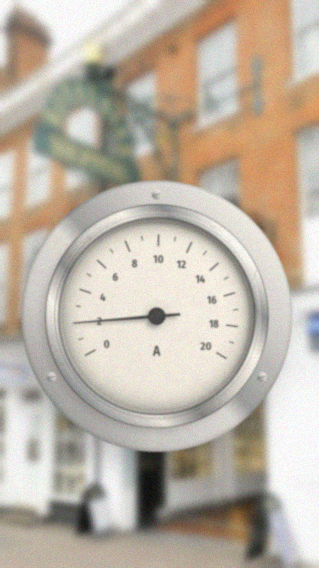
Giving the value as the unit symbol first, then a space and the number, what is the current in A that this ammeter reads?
A 2
